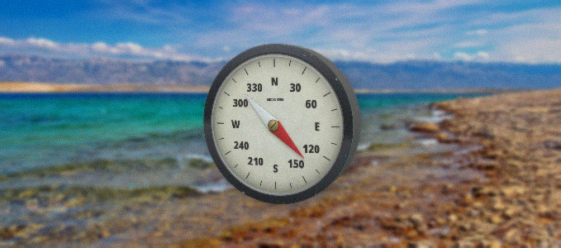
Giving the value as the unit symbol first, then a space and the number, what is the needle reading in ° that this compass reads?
° 135
